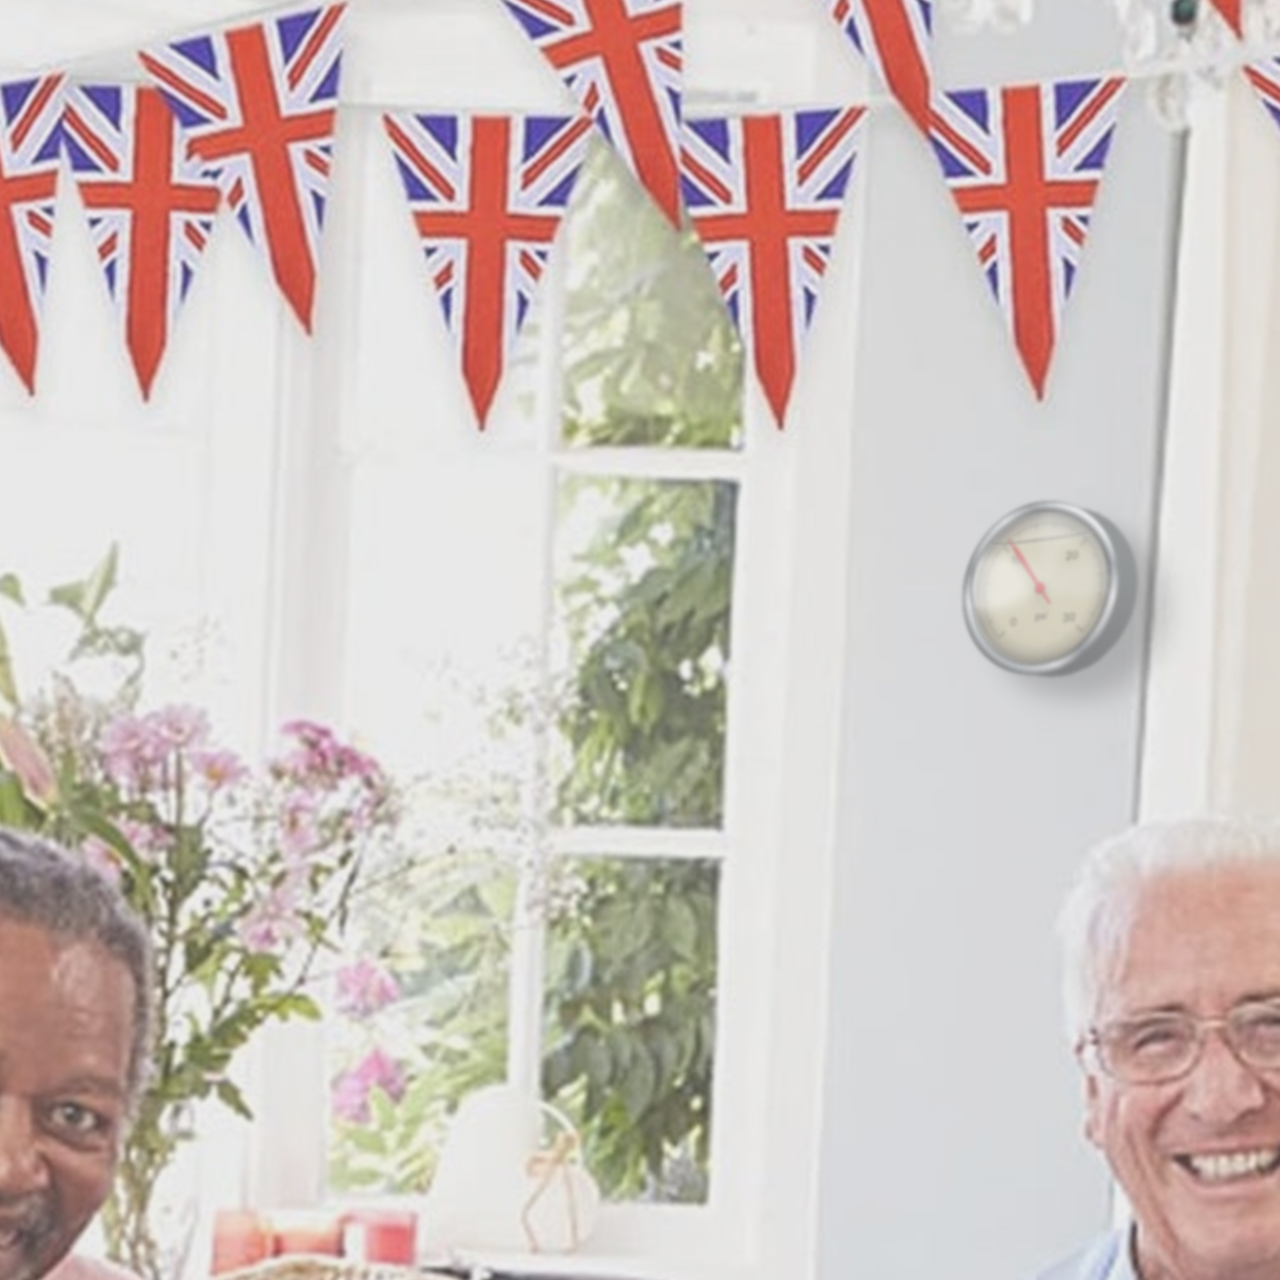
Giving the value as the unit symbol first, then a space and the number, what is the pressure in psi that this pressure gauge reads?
psi 11
